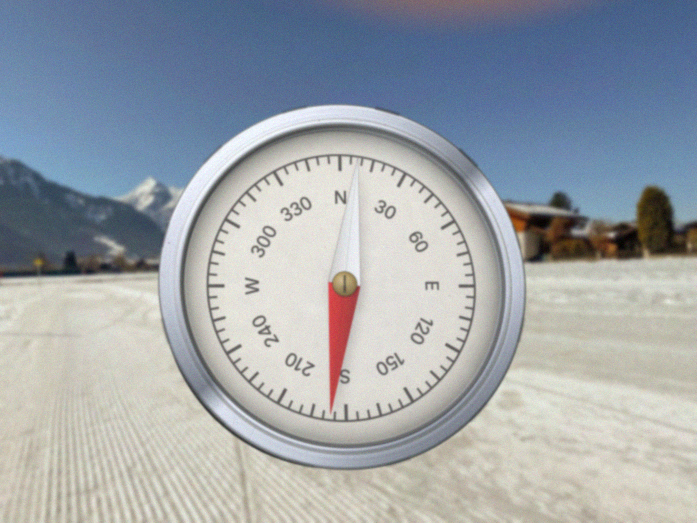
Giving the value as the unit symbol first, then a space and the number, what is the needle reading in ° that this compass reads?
° 187.5
